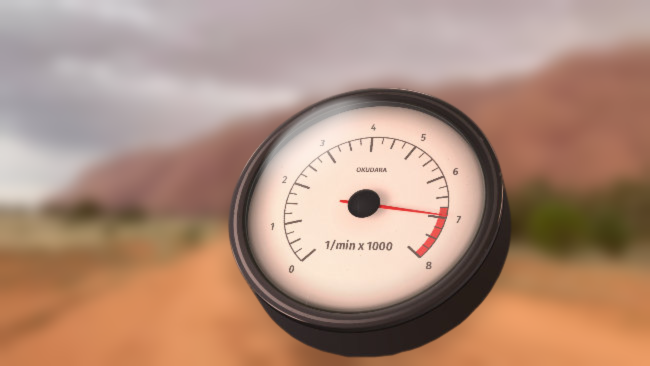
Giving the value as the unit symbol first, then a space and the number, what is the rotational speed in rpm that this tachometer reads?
rpm 7000
